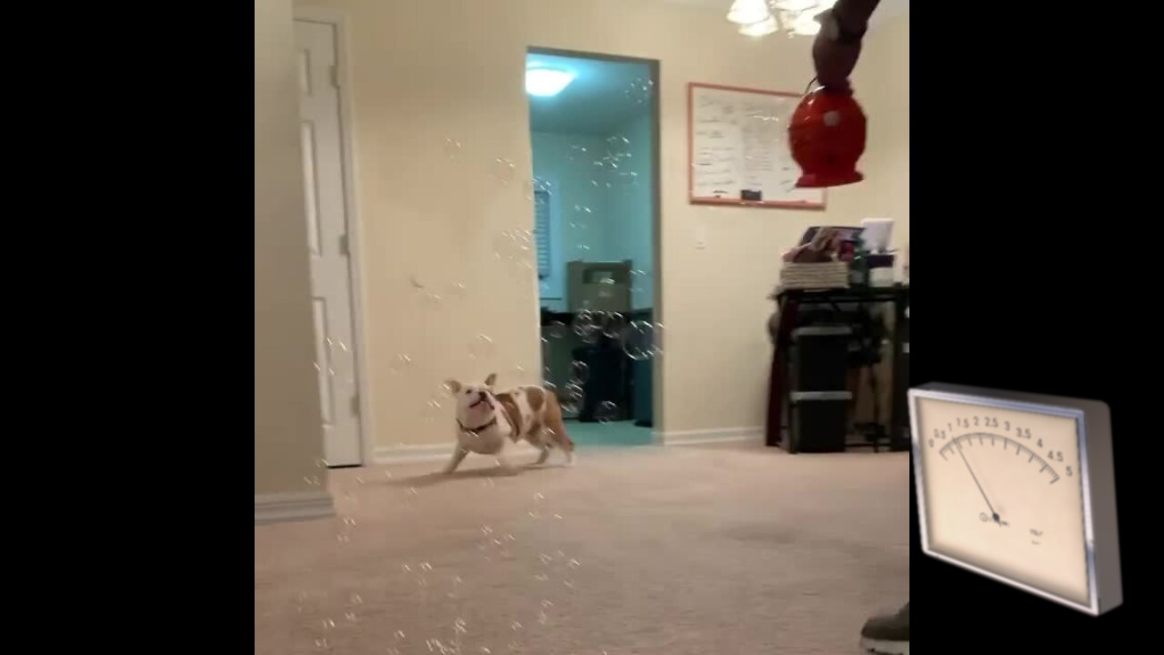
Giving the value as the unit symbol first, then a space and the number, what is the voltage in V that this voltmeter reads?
V 1
